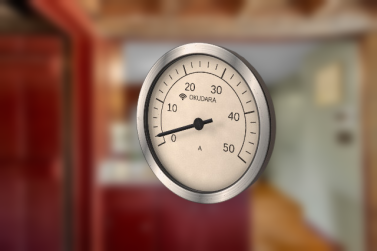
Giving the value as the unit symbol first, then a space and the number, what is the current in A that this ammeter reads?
A 2
